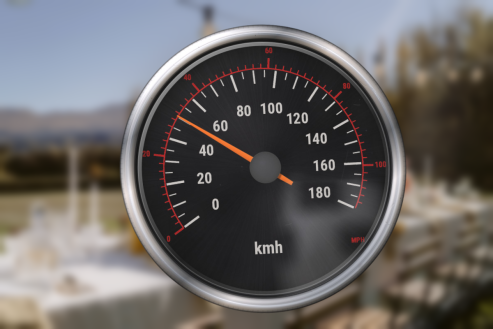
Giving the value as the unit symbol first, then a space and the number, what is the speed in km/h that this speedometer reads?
km/h 50
